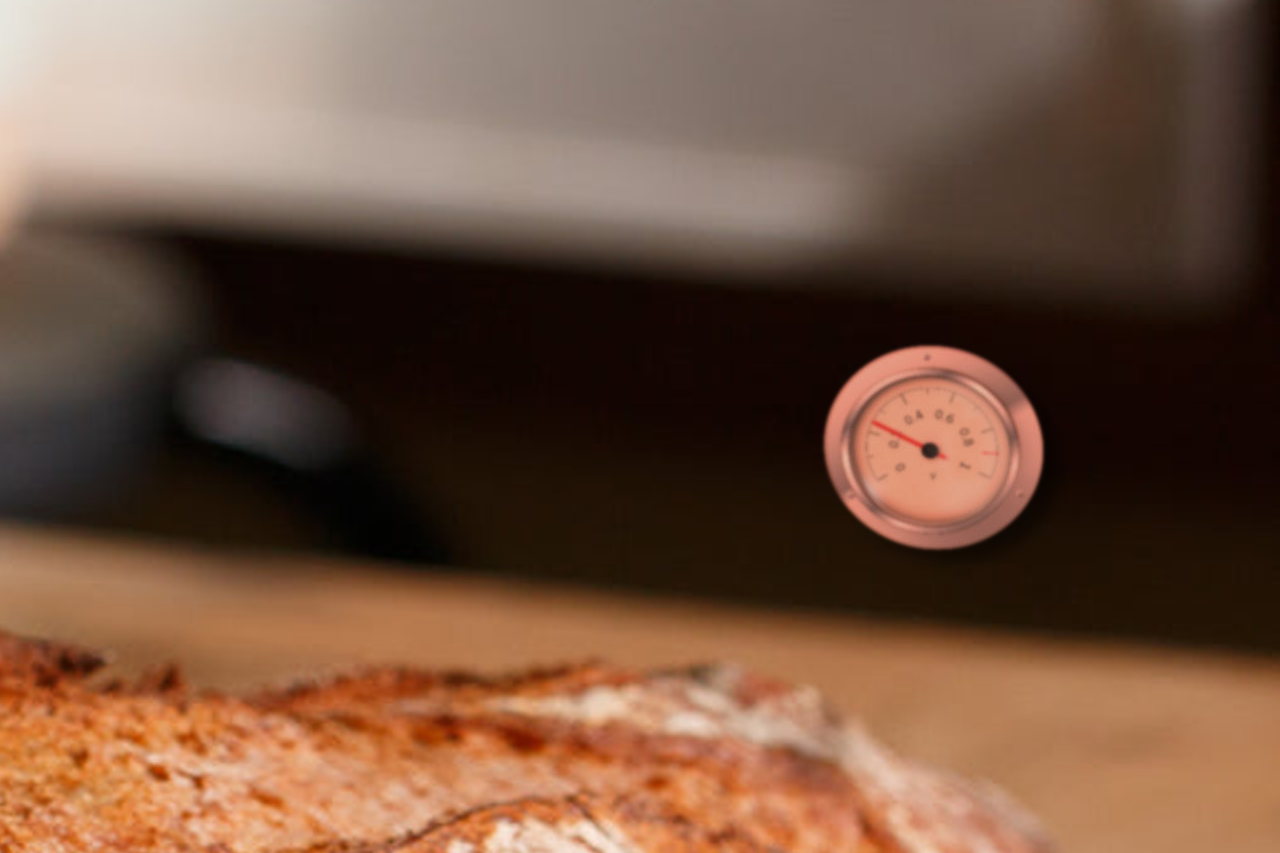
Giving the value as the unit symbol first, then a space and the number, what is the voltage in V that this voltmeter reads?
V 0.25
